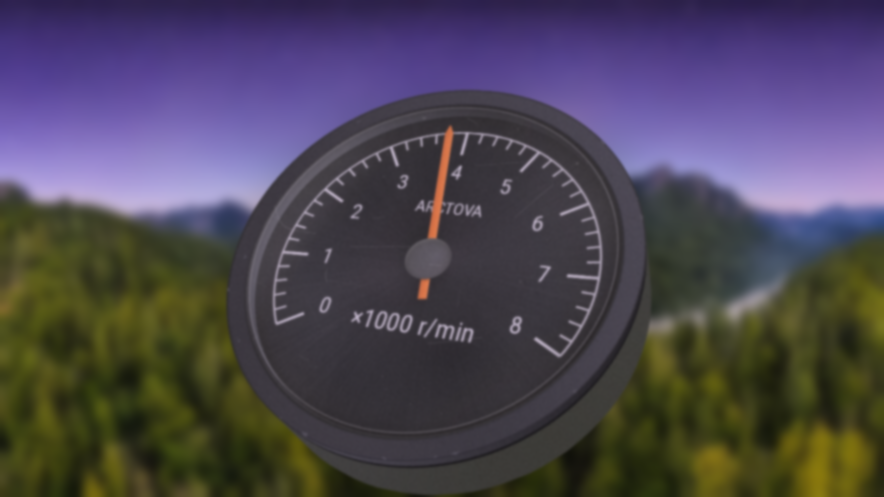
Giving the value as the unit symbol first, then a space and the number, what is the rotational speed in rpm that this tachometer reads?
rpm 3800
